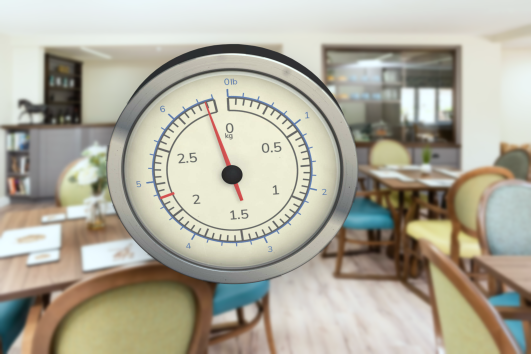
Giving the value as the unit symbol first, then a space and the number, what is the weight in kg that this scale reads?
kg 2.95
